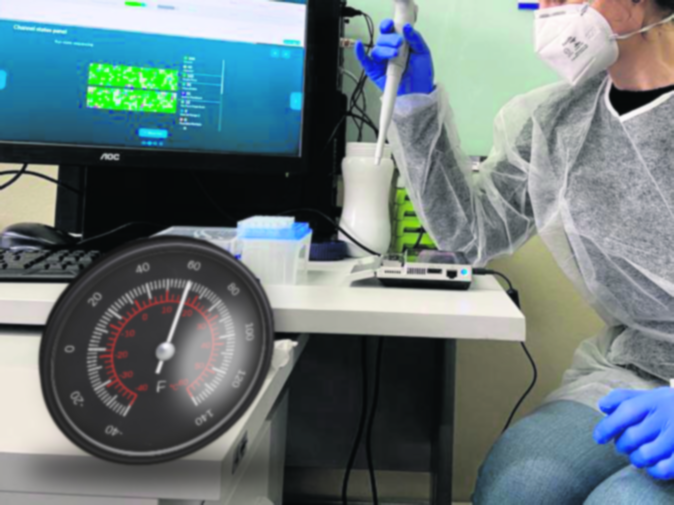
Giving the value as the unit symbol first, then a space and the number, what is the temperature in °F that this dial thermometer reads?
°F 60
